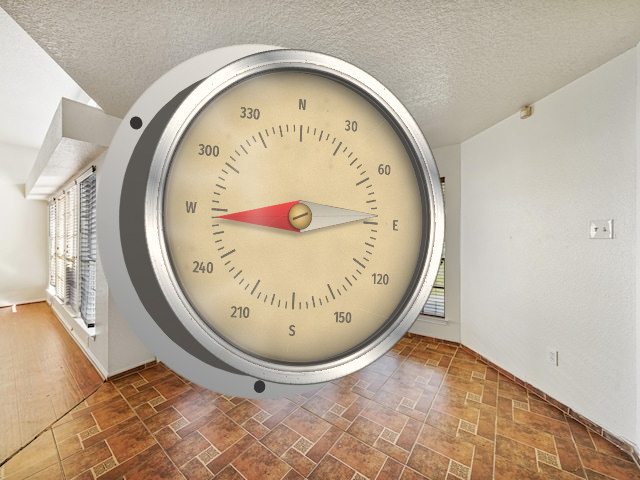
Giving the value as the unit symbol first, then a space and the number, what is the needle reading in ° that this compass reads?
° 265
